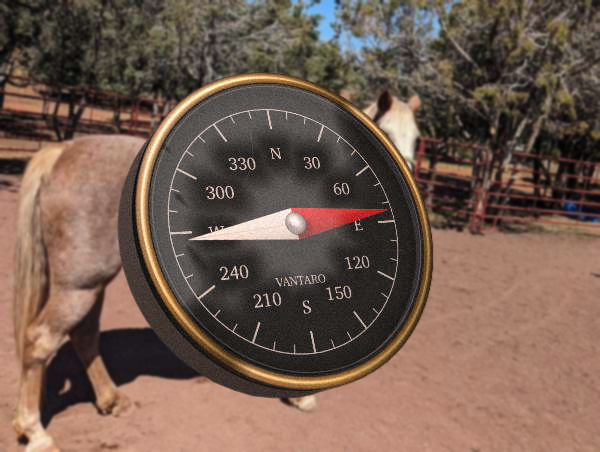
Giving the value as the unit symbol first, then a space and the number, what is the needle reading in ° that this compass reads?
° 85
